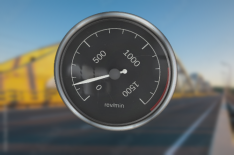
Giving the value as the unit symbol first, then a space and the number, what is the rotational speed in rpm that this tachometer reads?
rpm 150
